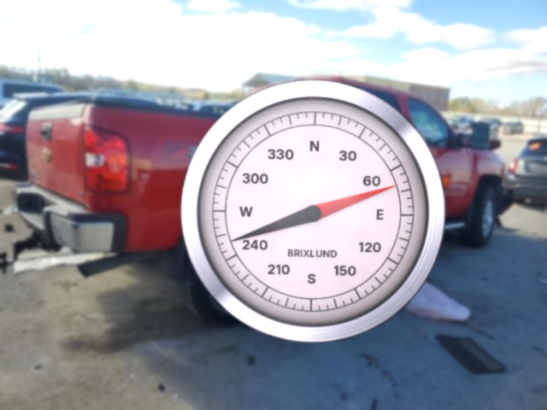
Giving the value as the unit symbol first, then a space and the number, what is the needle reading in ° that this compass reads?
° 70
